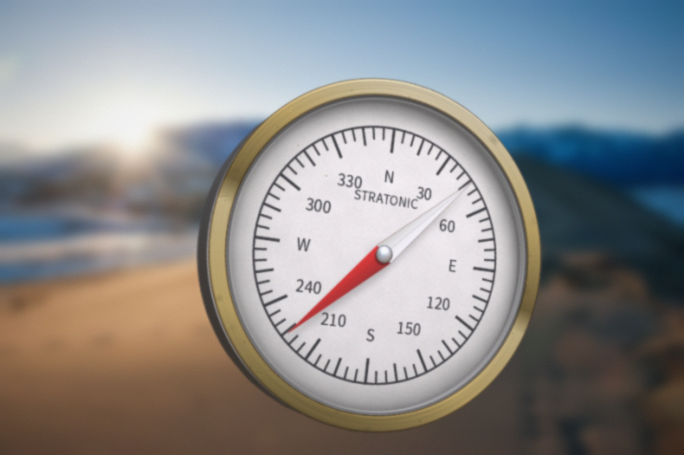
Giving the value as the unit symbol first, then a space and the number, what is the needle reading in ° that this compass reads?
° 225
